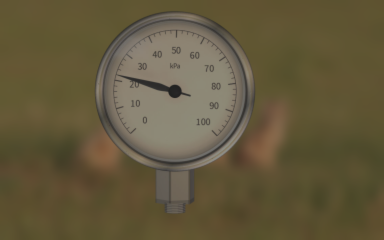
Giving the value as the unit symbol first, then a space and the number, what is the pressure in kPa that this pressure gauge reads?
kPa 22
